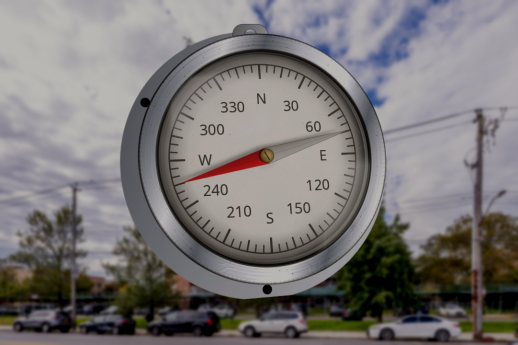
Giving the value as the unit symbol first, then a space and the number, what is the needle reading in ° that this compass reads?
° 255
